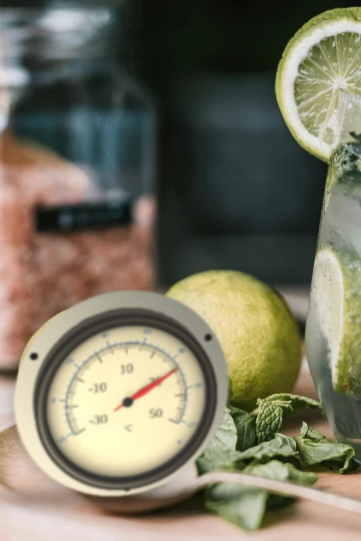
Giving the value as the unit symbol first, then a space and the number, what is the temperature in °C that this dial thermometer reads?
°C 30
